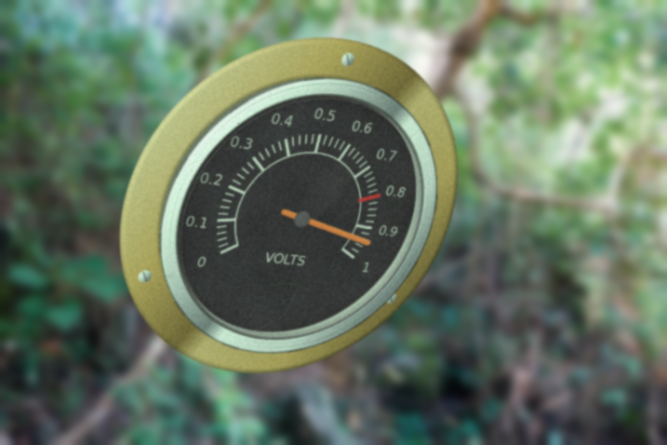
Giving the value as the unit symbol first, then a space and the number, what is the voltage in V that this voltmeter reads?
V 0.94
